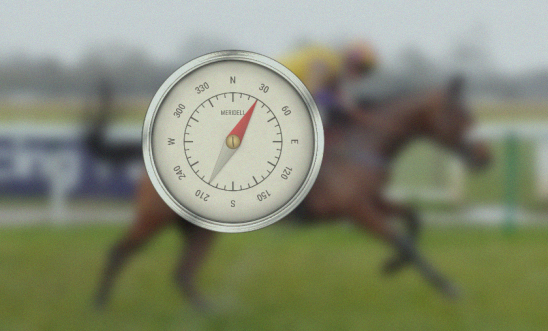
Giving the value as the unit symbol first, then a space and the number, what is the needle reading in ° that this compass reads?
° 30
